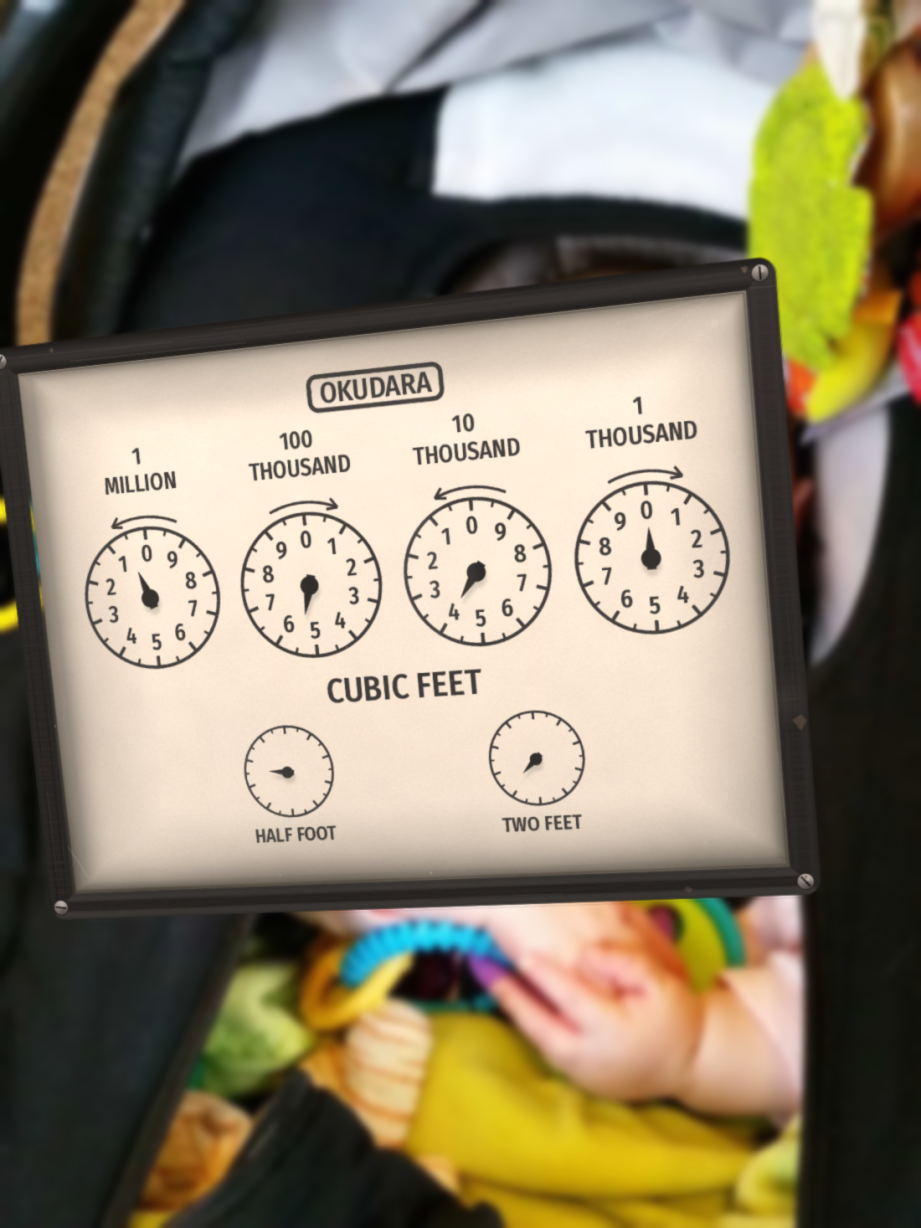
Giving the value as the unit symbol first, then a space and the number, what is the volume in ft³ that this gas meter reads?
ft³ 54000
